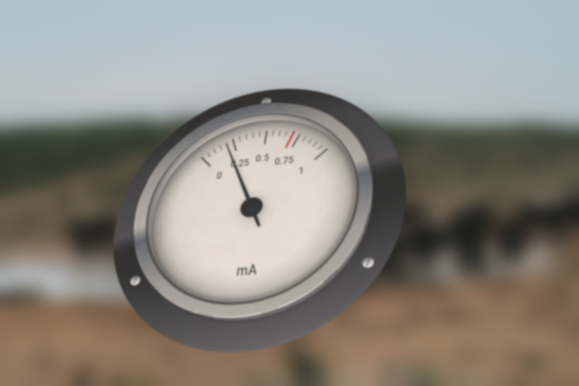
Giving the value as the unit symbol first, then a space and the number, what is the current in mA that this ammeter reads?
mA 0.2
